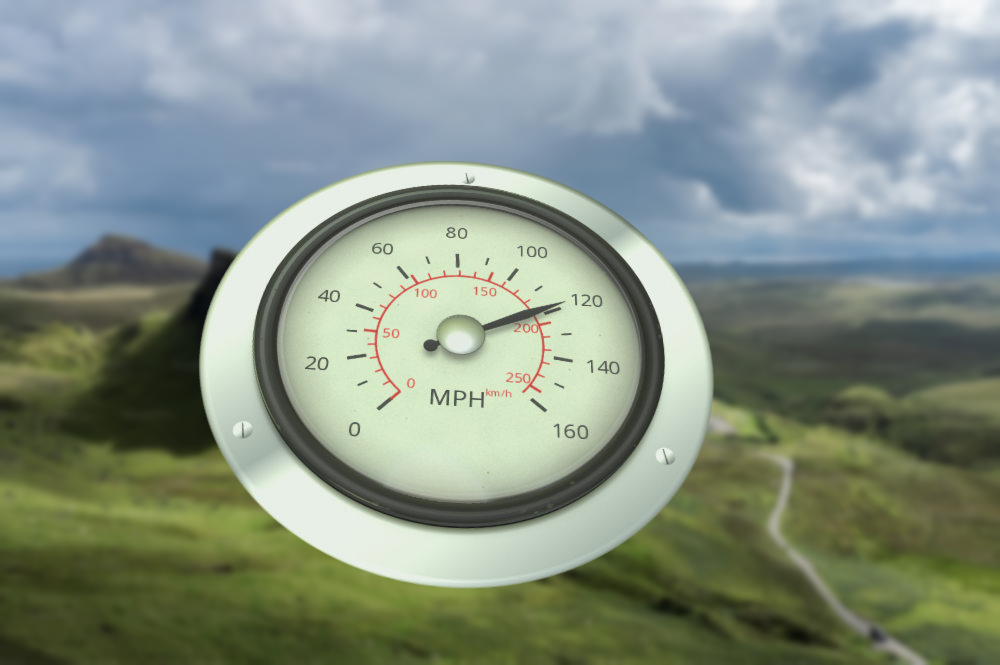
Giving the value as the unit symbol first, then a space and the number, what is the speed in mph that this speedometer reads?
mph 120
